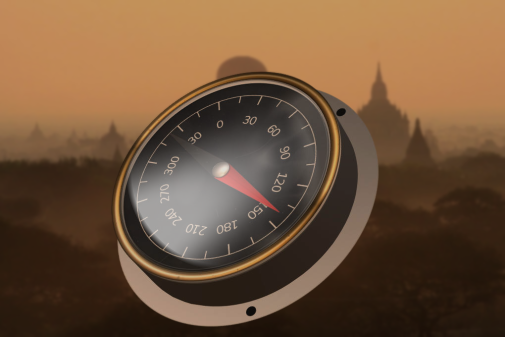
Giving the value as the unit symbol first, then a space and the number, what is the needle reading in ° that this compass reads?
° 142.5
